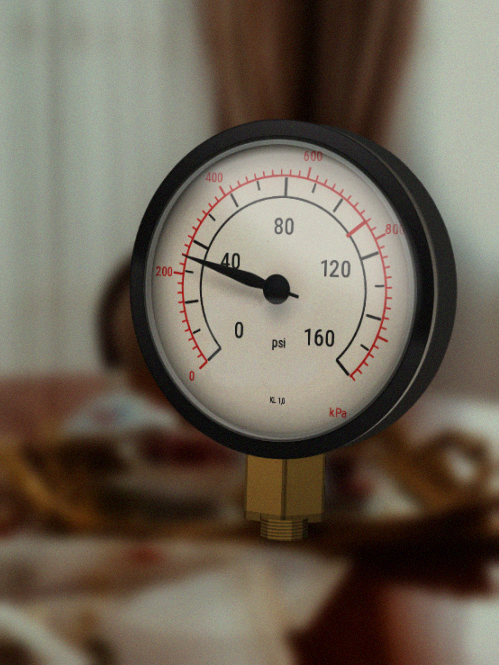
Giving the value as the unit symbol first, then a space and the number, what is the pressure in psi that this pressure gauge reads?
psi 35
